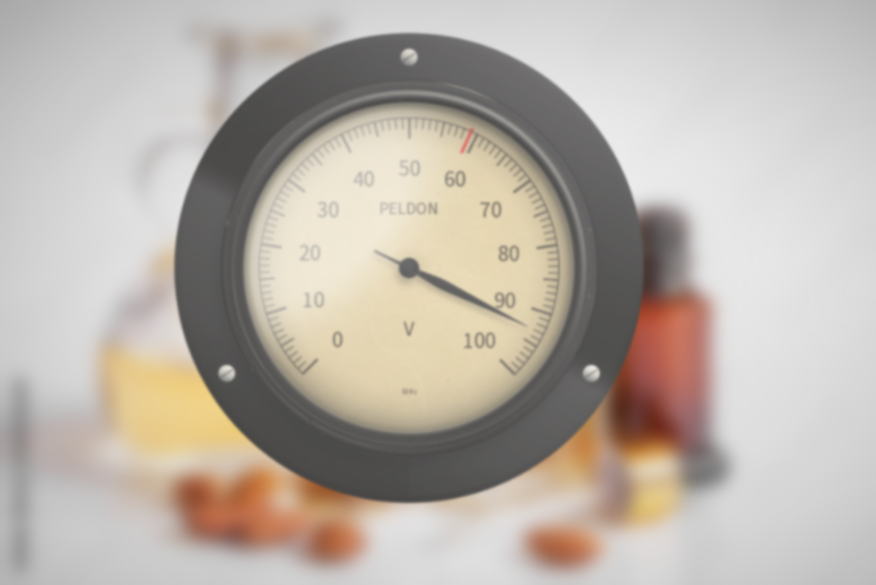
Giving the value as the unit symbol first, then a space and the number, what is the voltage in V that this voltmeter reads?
V 93
